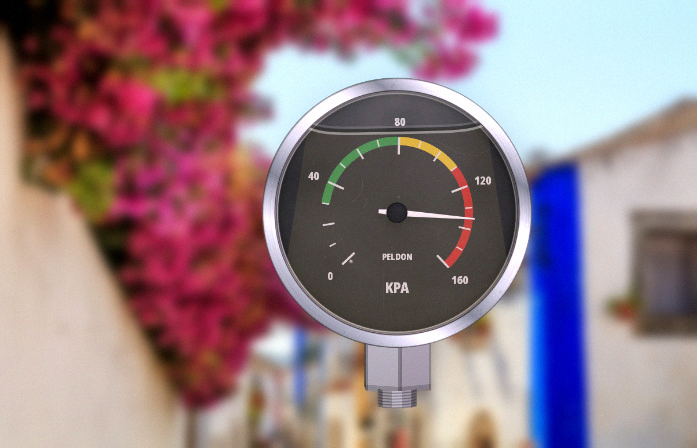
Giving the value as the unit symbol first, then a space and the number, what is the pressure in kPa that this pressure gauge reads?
kPa 135
